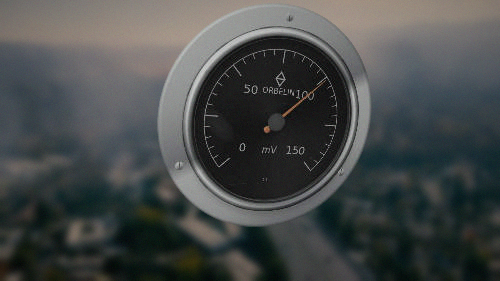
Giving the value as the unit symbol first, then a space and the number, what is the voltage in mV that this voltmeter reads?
mV 100
